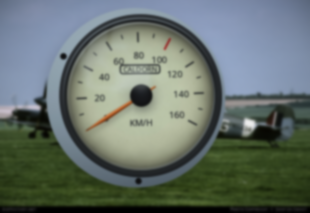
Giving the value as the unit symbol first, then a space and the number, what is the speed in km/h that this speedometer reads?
km/h 0
